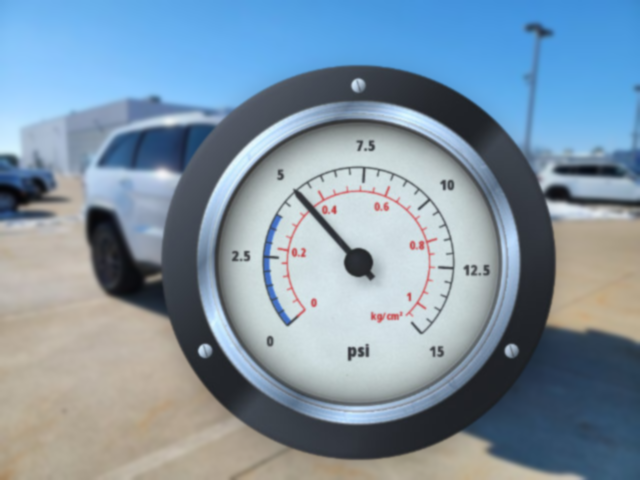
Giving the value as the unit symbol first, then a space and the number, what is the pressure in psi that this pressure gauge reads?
psi 5
